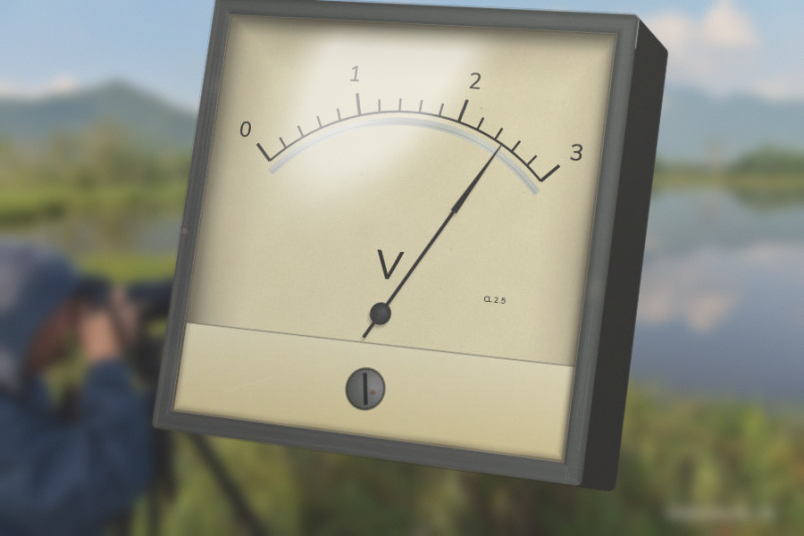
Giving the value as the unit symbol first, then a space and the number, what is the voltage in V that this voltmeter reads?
V 2.5
